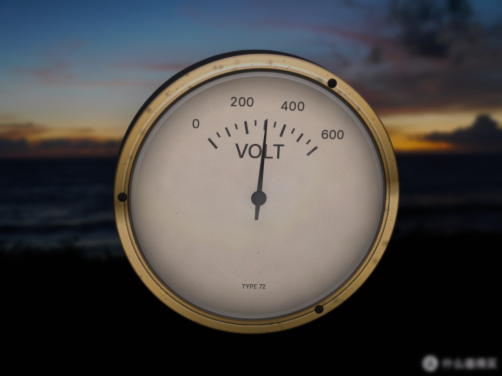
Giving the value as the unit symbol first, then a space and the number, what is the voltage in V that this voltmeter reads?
V 300
